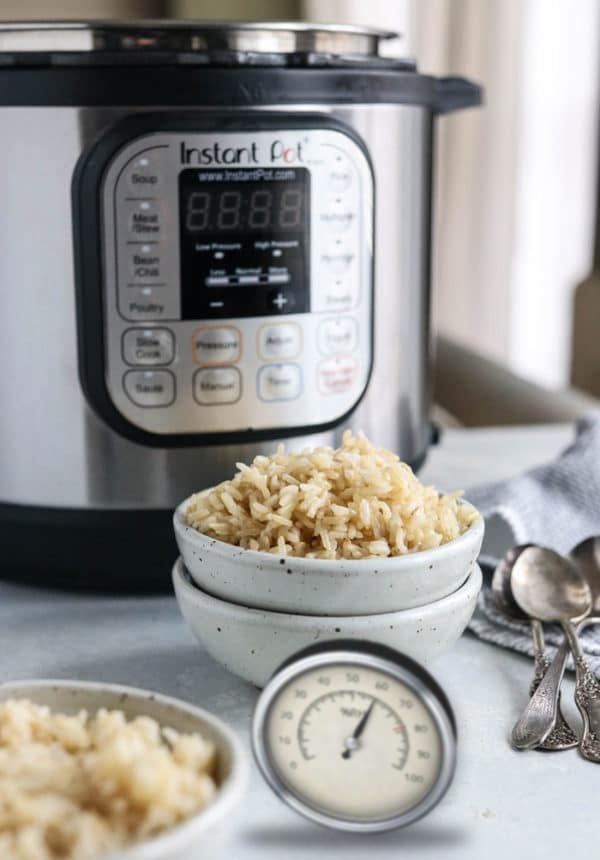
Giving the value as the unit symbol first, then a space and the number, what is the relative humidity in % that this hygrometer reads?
% 60
